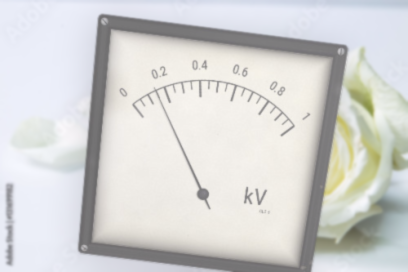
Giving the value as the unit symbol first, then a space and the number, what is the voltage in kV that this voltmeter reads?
kV 0.15
